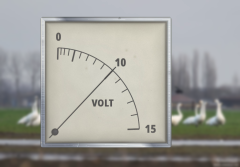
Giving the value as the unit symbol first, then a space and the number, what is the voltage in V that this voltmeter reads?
V 10
